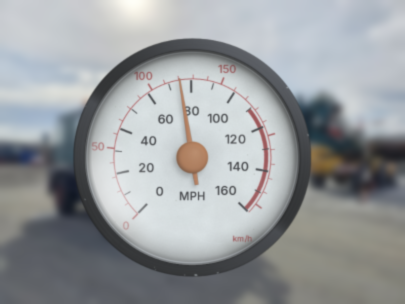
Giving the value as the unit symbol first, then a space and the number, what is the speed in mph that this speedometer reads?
mph 75
